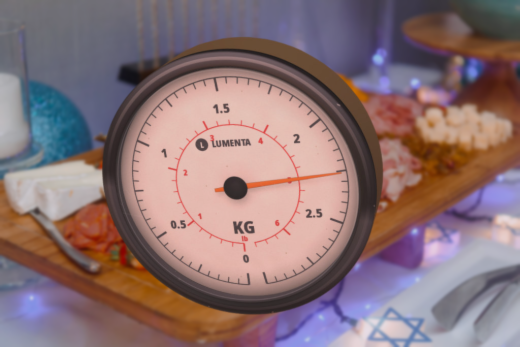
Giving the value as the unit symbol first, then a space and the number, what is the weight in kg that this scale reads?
kg 2.25
